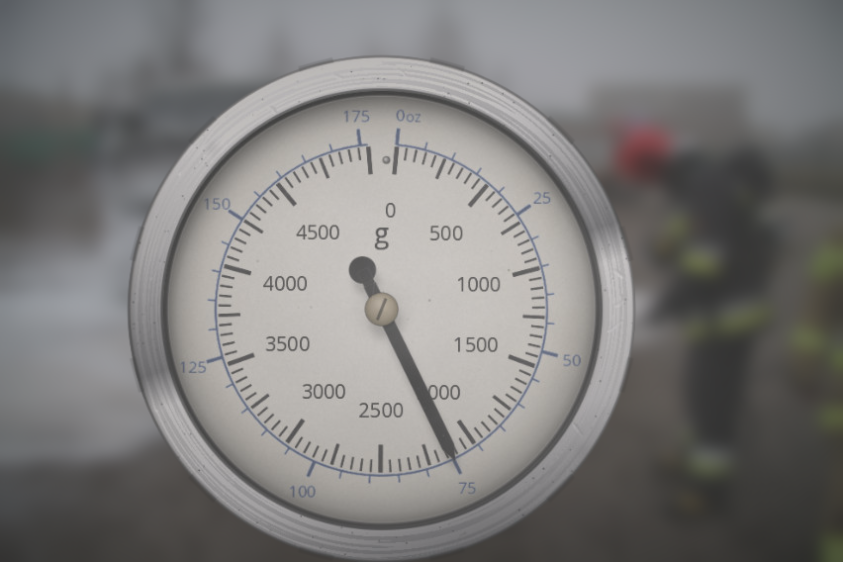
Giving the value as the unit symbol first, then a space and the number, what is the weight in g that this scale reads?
g 2125
